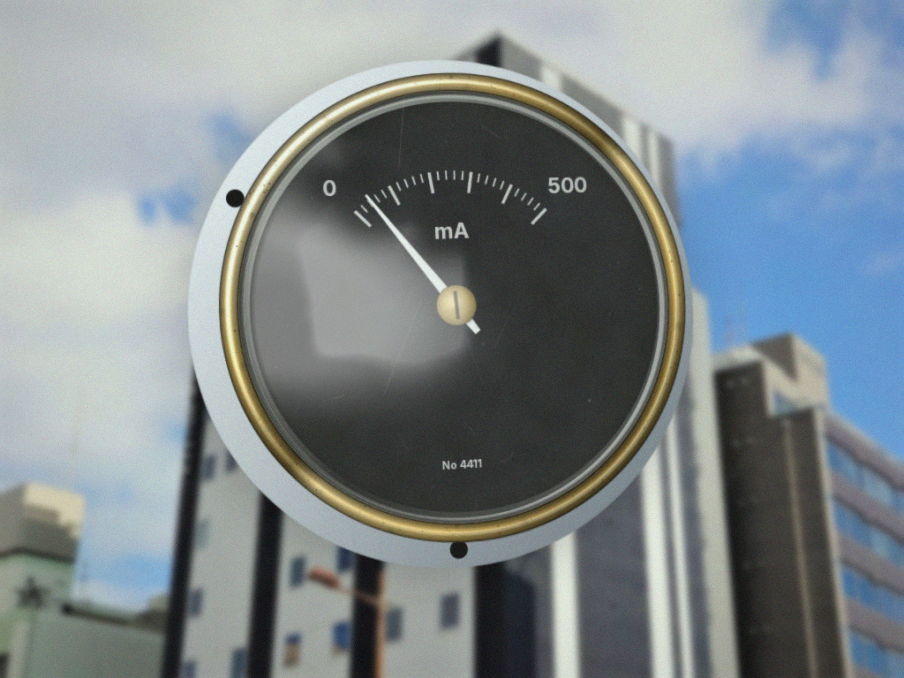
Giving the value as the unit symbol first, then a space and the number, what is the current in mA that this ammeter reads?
mA 40
